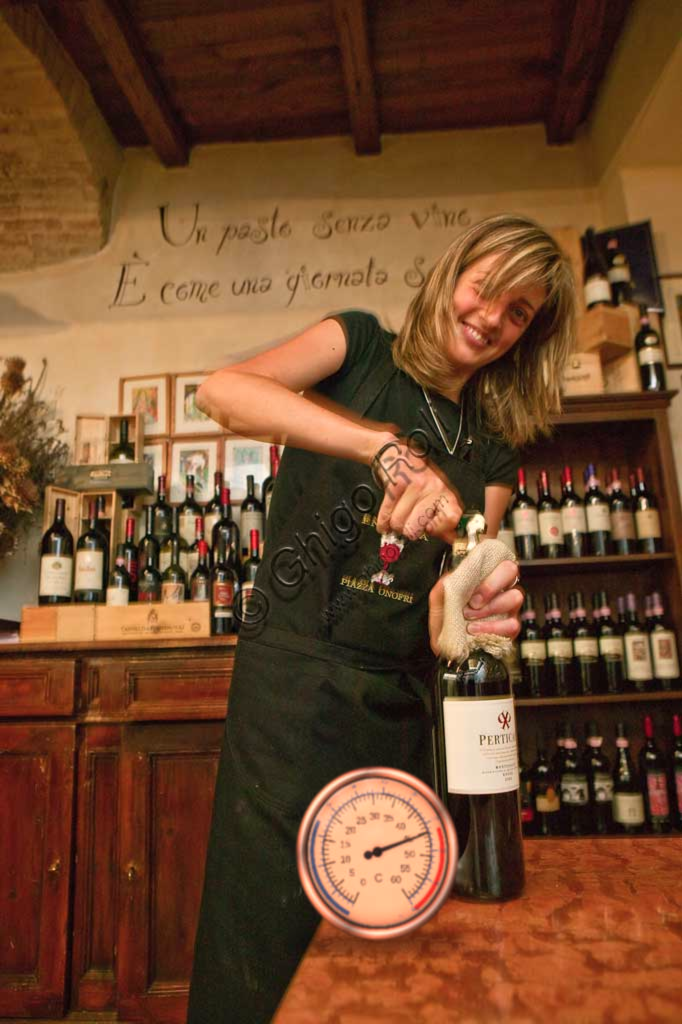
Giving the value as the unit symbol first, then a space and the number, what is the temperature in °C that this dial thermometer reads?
°C 45
